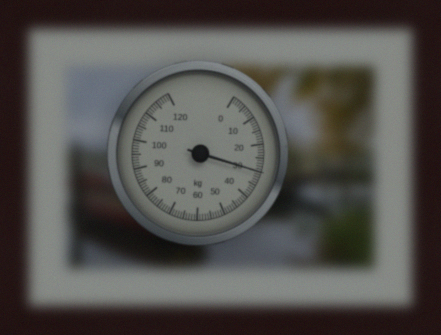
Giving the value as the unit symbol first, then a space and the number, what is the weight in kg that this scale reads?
kg 30
